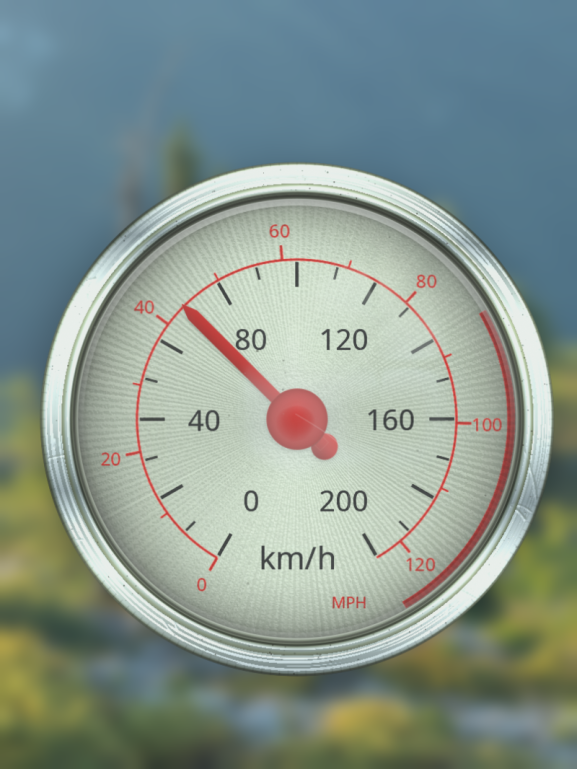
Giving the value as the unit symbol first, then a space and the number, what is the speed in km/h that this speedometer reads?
km/h 70
